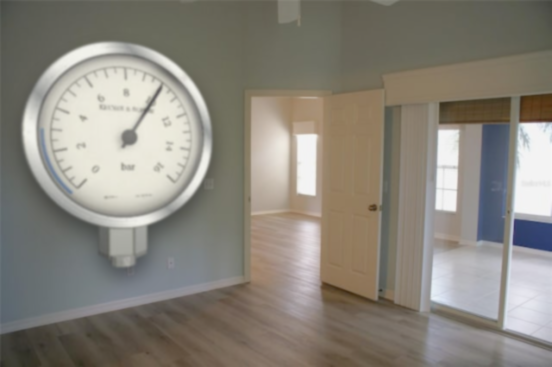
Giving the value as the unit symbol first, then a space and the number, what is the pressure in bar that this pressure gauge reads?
bar 10
